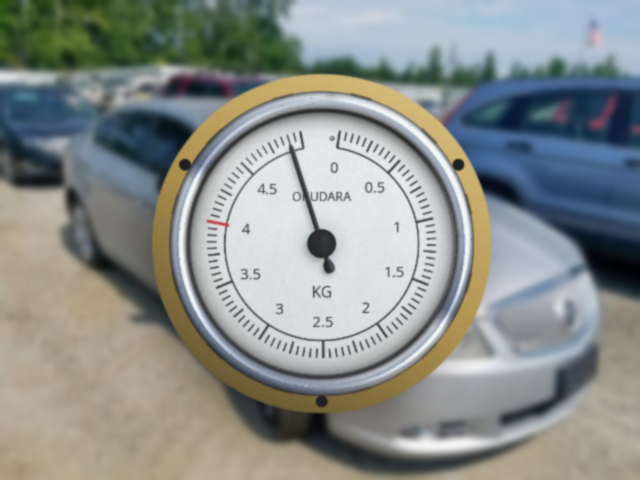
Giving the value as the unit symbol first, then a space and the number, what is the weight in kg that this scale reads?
kg 4.9
